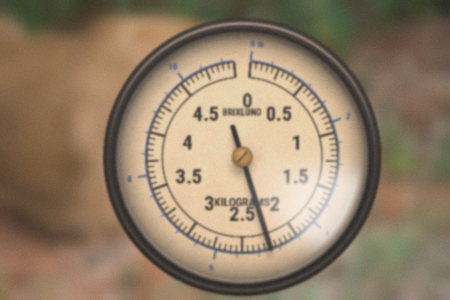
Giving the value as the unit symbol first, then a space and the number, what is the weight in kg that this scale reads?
kg 2.25
